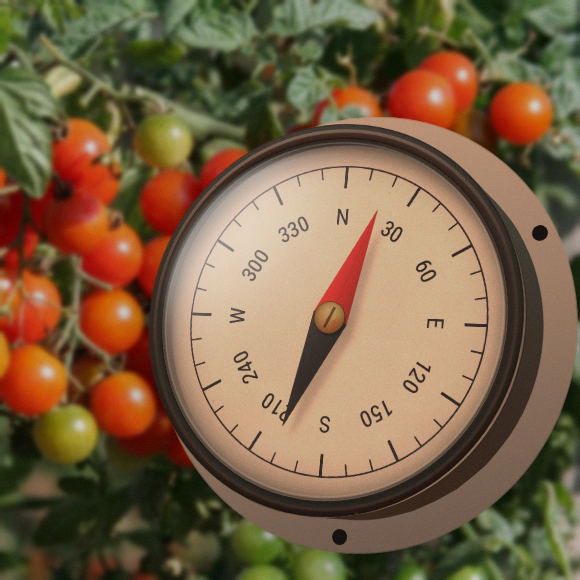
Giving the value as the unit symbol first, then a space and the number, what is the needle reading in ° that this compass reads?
° 20
